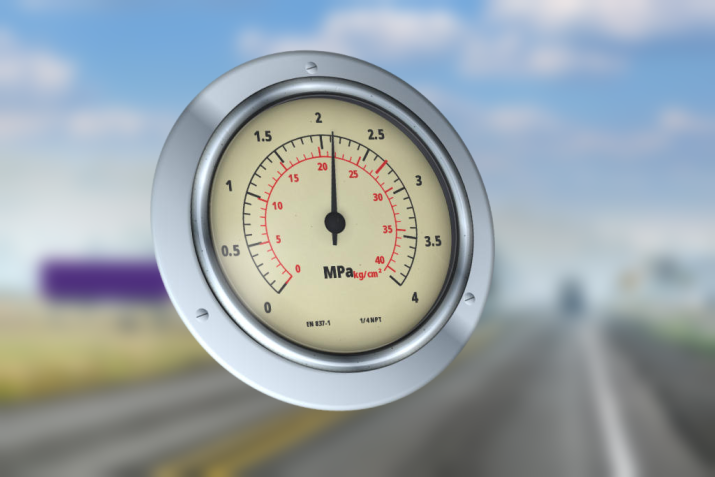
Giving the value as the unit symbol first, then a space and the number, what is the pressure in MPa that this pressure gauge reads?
MPa 2.1
